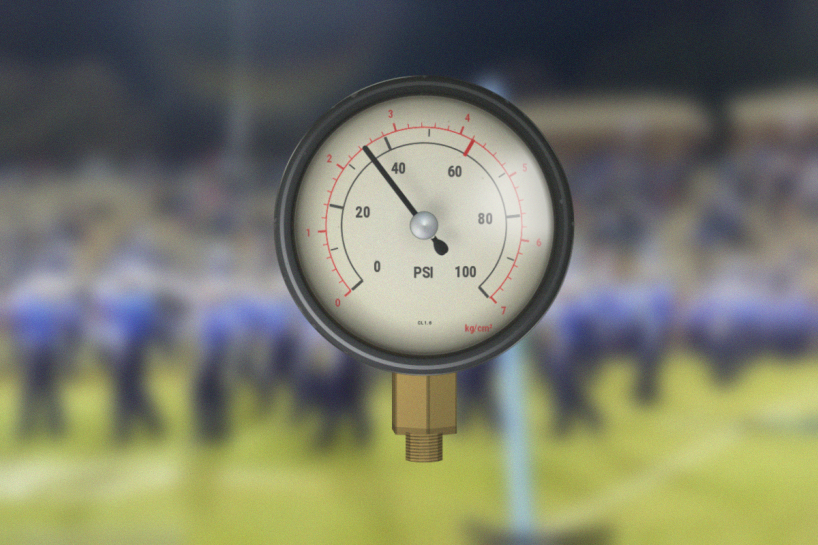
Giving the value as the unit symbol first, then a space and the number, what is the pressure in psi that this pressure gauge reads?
psi 35
